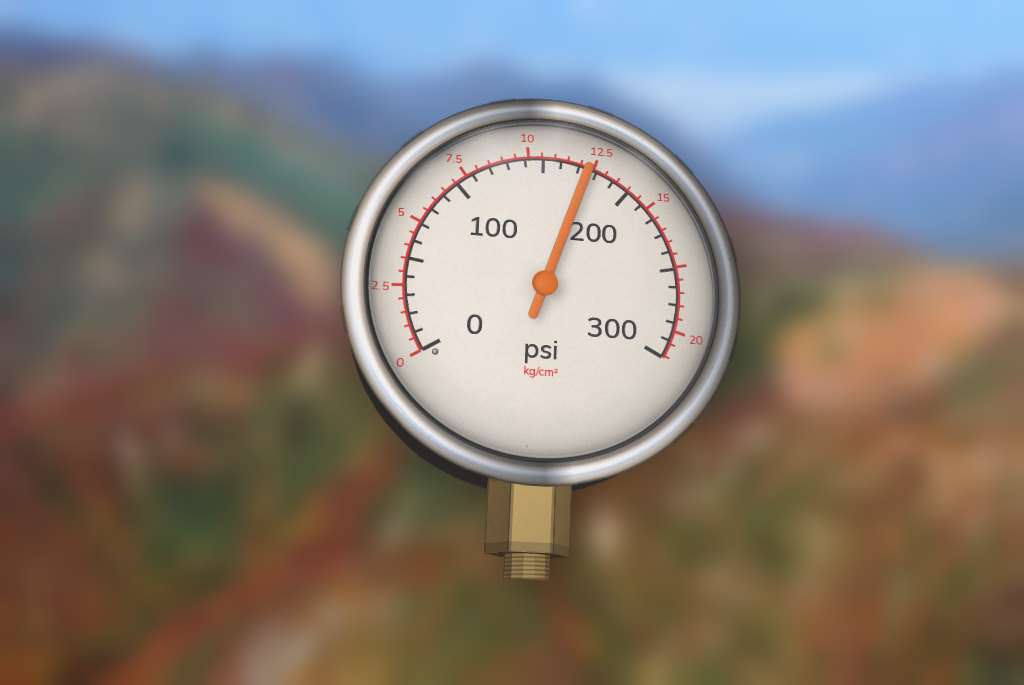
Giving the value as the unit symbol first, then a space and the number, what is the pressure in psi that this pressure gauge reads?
psi 175
